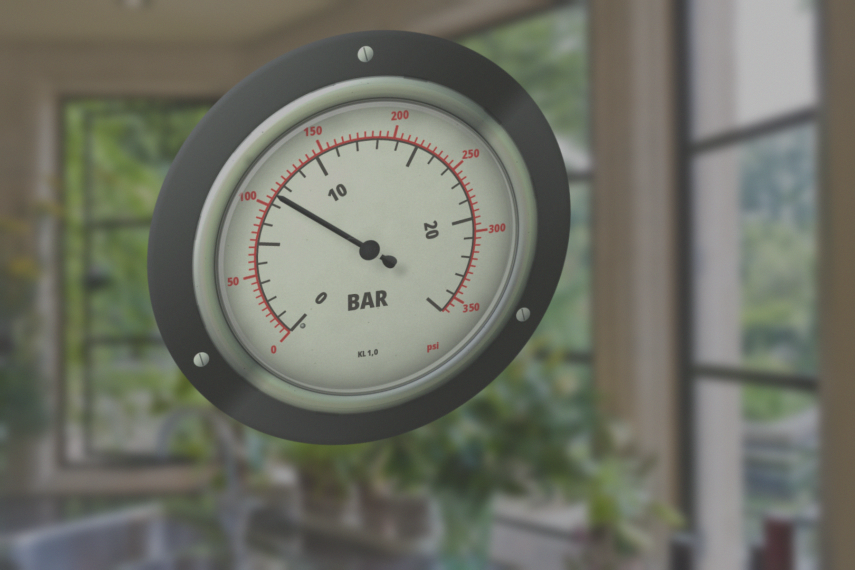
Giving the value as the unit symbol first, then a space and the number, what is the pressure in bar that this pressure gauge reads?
bar 7.5
